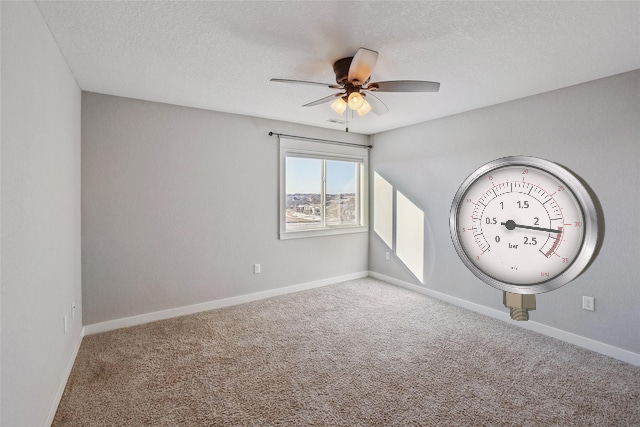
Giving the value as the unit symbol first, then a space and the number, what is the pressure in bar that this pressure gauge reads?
bar 2.15
